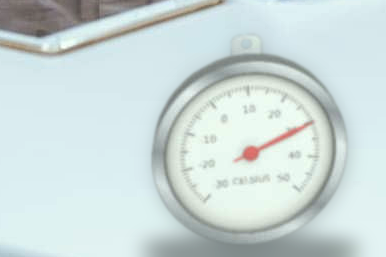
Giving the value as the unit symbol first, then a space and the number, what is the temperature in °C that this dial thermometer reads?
°C 30
